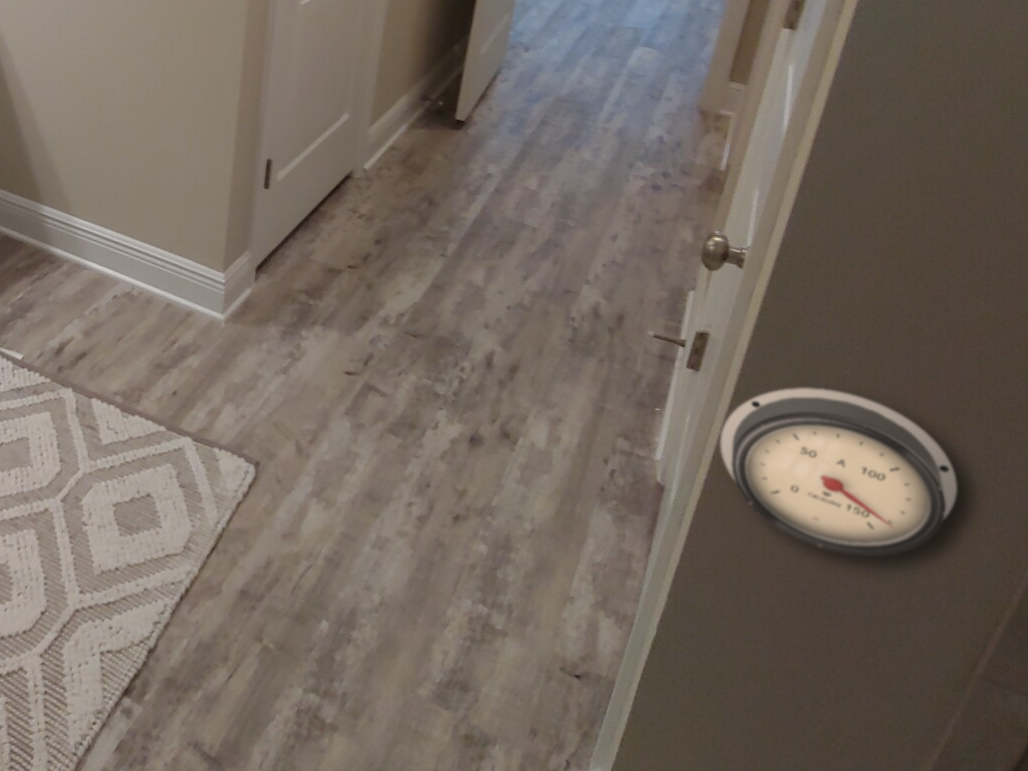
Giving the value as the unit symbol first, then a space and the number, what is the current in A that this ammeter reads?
A 140
